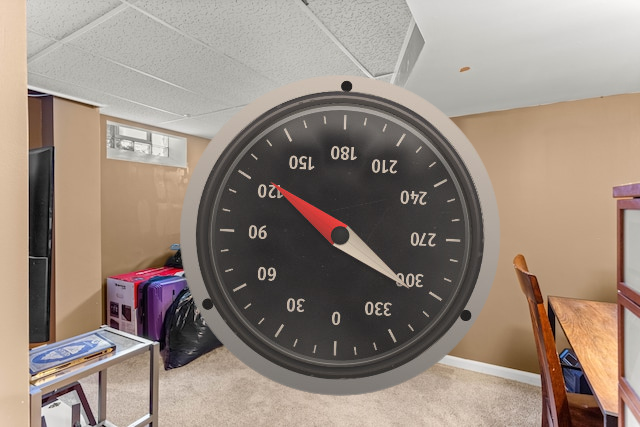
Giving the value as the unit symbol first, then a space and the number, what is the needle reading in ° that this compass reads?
° 125
